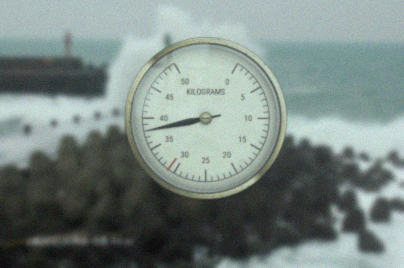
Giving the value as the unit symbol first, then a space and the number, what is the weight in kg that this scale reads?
kg 38
